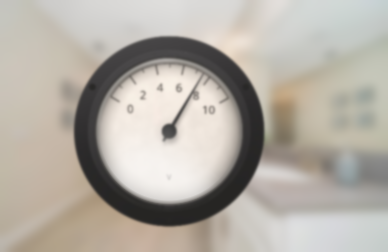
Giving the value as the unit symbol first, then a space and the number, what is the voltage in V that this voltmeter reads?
V 7.5
